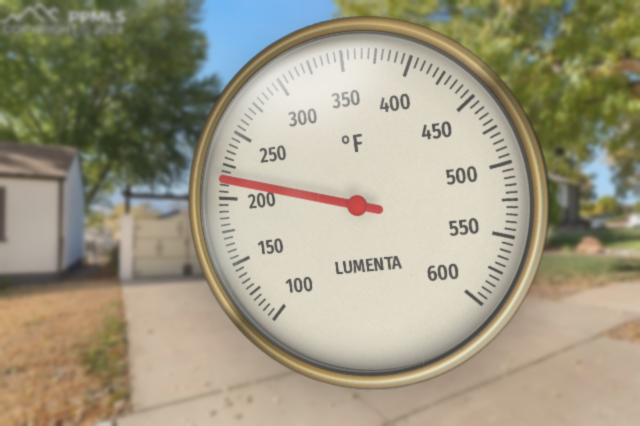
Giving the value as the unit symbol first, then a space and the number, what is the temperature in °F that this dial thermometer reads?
°F 215
